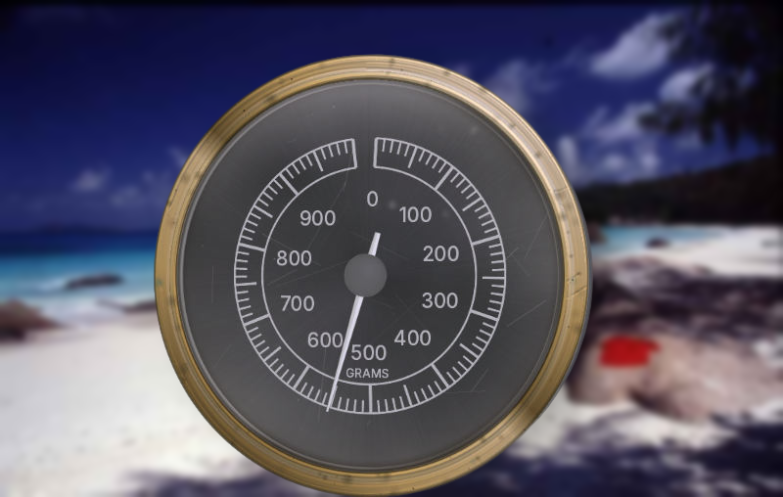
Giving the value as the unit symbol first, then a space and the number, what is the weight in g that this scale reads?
g 550
